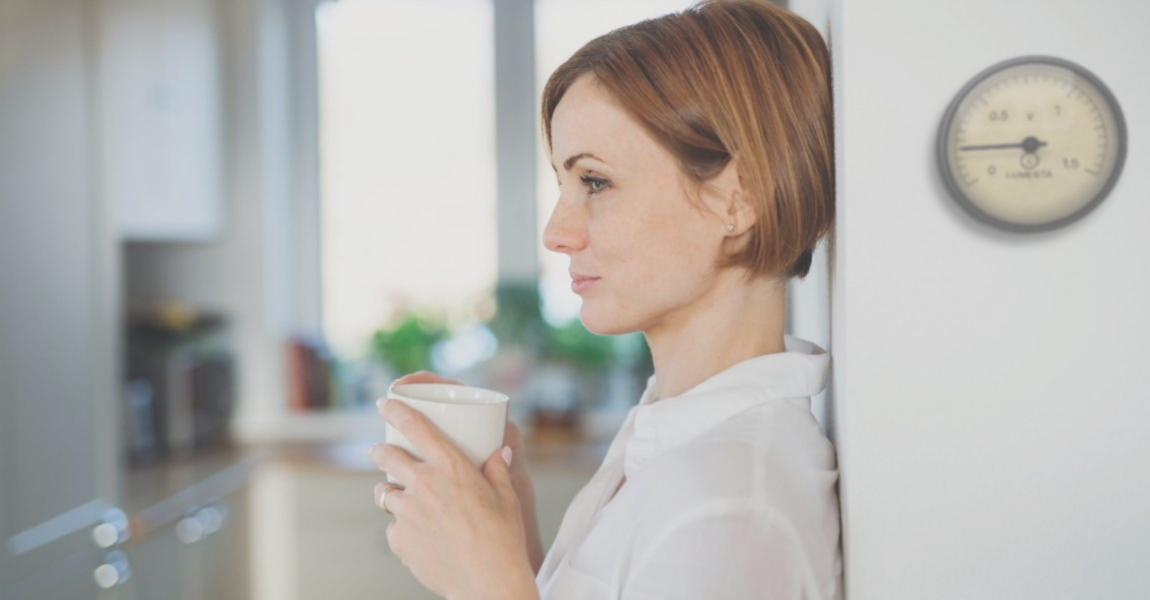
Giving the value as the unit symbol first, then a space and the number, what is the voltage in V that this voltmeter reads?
V 0.2
